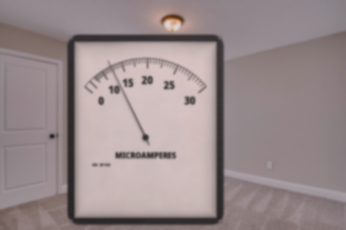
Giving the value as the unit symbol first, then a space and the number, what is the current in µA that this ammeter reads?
µA 12.5
